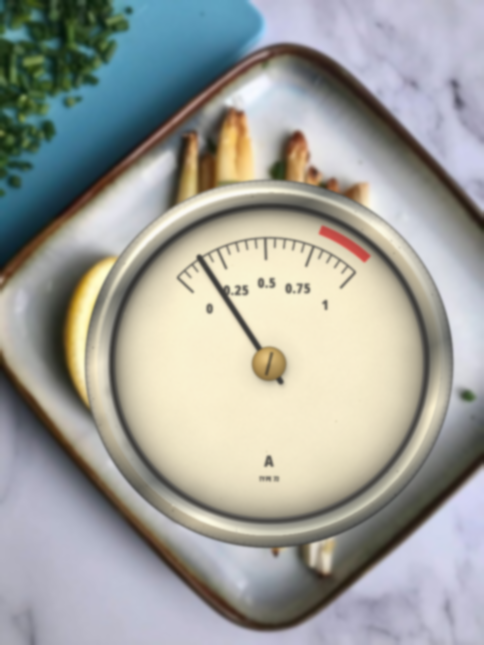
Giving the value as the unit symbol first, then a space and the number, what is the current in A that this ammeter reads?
A 0.15
